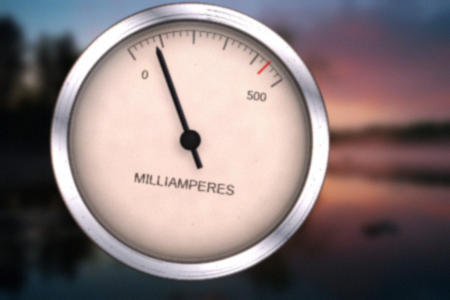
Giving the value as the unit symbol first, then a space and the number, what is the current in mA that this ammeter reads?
mA 80
